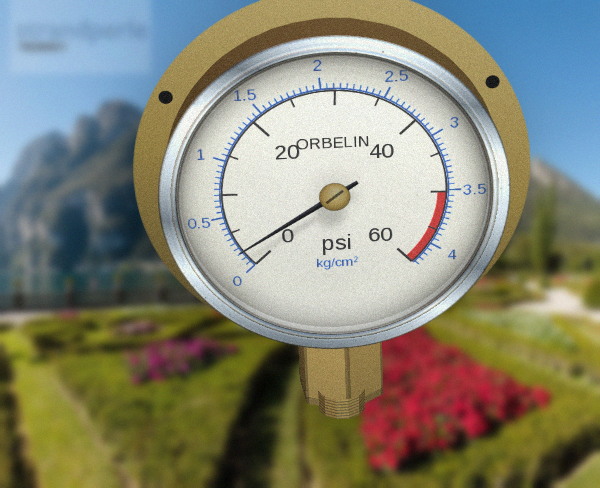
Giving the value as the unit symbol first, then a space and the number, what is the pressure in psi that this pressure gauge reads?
psi 2.5
